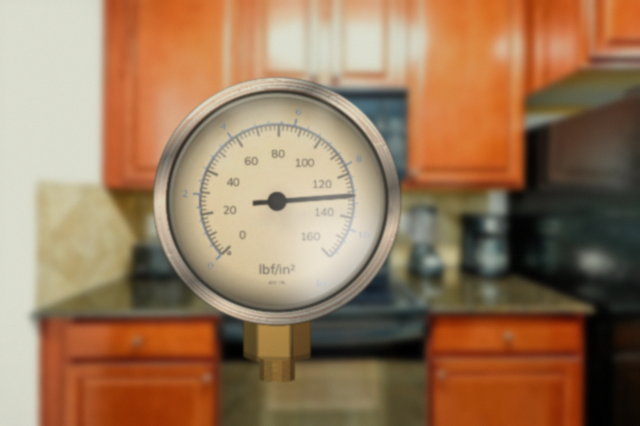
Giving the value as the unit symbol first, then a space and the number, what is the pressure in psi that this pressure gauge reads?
psi 130
